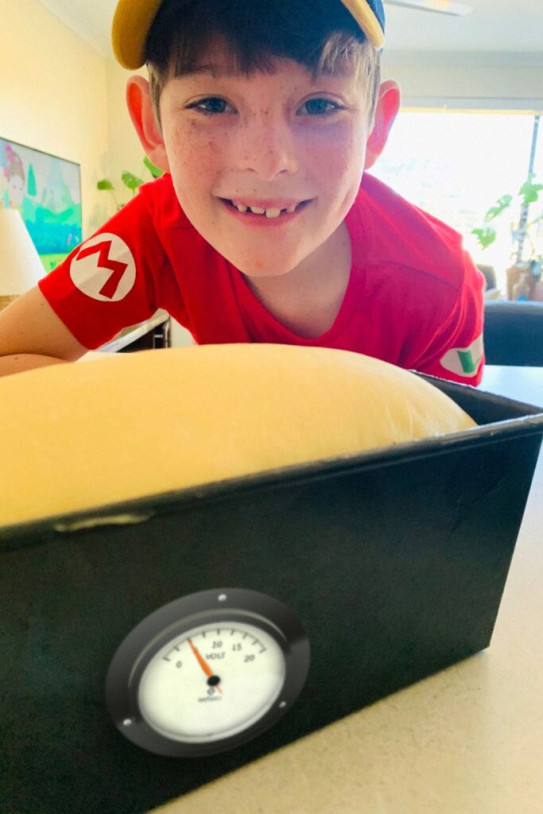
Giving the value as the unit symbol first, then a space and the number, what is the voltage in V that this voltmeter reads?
V 5
